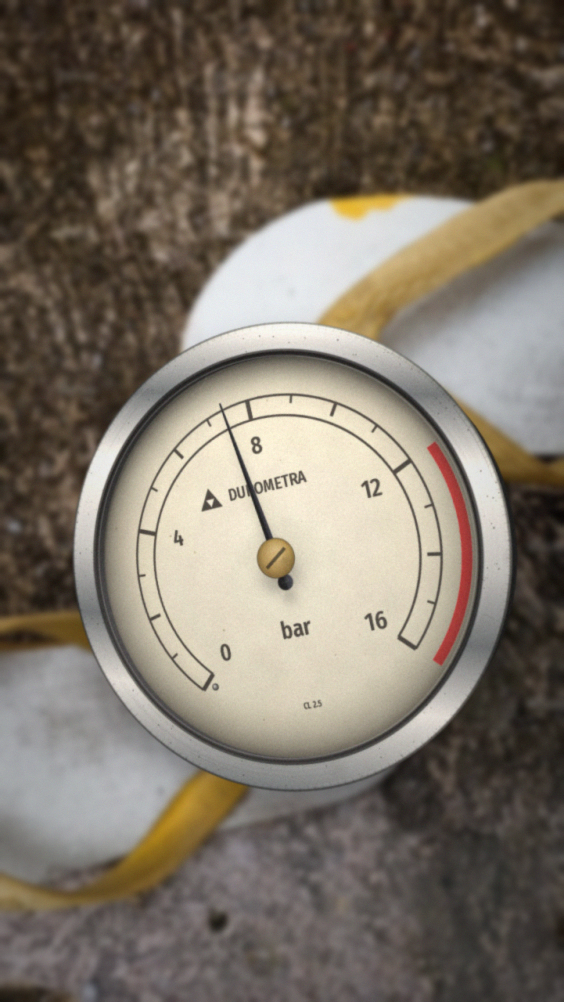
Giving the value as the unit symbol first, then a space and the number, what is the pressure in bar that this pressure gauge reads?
bar 7.5
